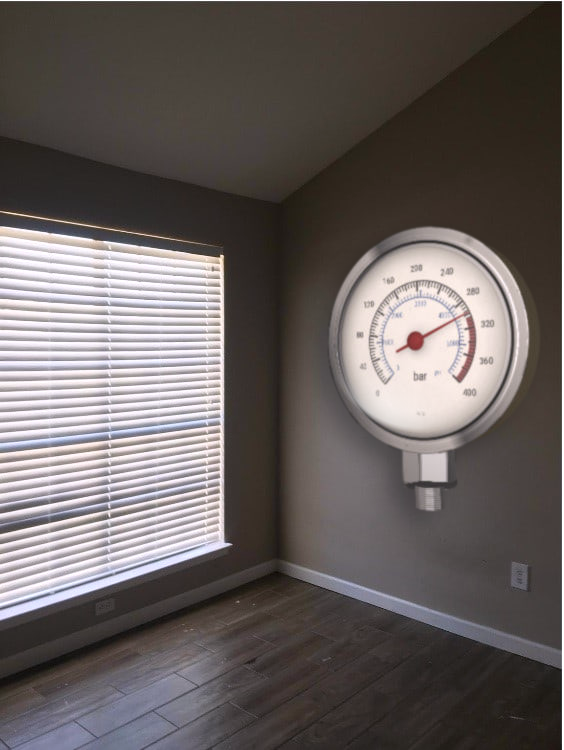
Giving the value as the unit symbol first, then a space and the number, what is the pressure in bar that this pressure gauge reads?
bar 300
